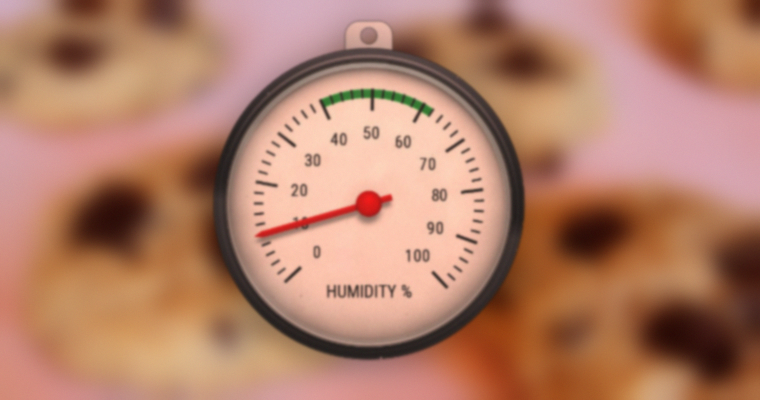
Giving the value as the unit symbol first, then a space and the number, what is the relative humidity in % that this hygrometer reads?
% 10
